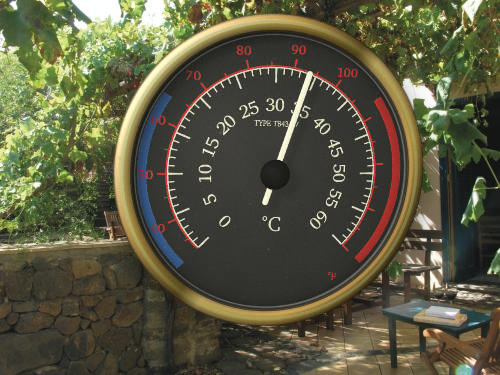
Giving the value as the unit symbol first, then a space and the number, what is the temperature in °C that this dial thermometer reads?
°C 34
